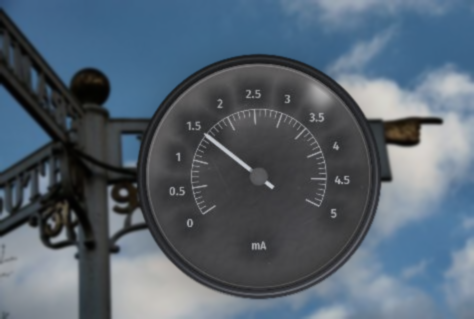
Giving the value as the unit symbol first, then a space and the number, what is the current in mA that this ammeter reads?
mA 1.5
